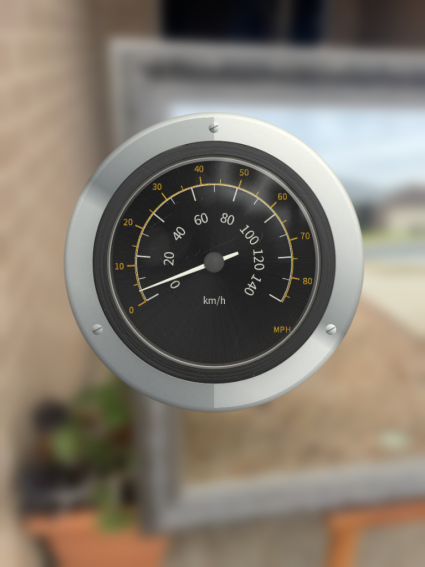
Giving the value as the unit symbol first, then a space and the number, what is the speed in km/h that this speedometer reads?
km/h 5
